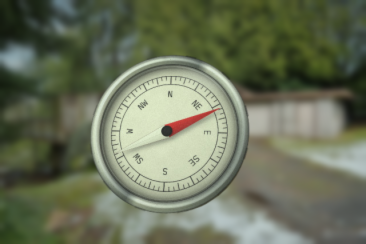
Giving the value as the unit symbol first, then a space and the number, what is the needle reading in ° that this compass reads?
° 65
